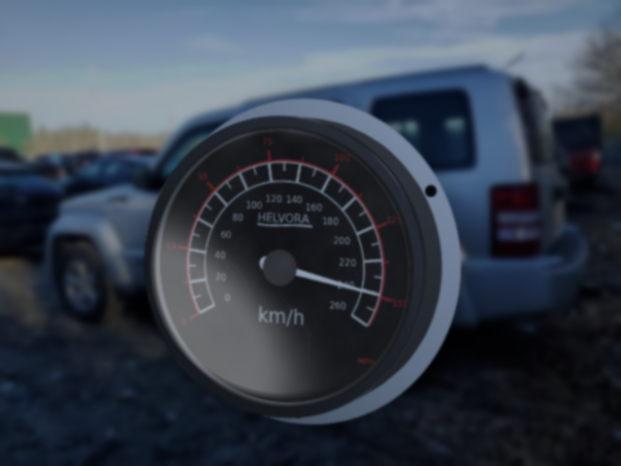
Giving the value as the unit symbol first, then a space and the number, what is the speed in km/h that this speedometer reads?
km/h 240
